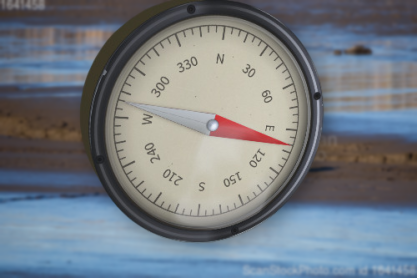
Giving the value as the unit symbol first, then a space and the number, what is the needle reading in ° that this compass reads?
° 100
